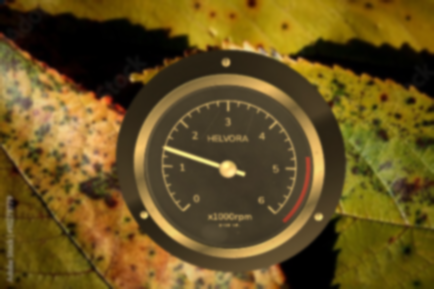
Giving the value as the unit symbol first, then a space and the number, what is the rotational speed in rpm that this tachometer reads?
rpm 1400
